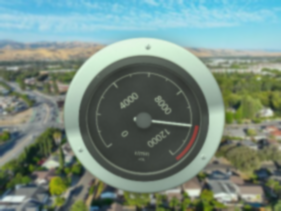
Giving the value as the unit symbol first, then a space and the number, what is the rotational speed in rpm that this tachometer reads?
rpm 10000
